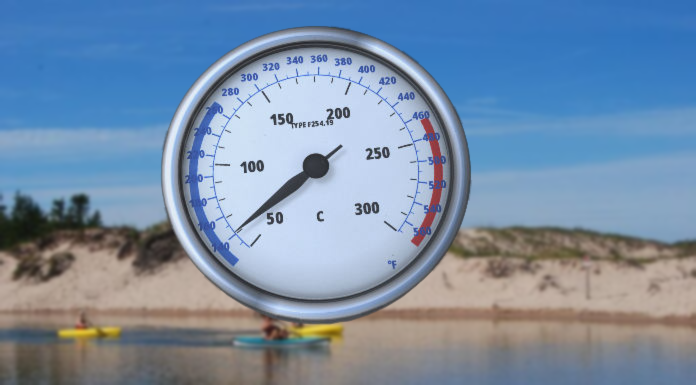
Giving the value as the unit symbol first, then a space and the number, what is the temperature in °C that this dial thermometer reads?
°C 60
